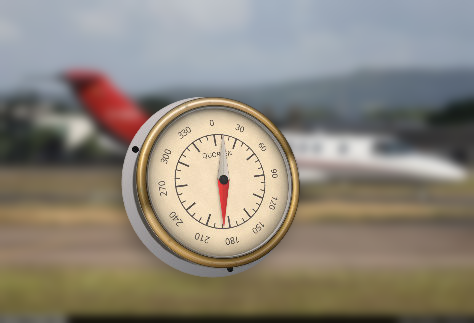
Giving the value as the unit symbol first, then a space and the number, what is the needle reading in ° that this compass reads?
° 190
